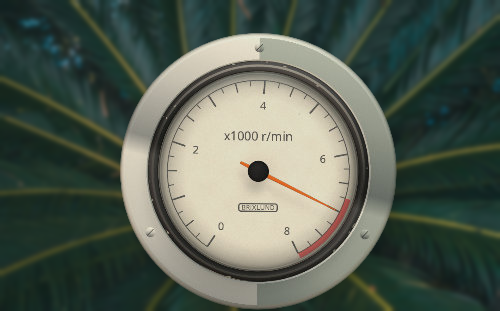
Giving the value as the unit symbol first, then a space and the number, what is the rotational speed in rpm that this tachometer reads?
rpm 7000
